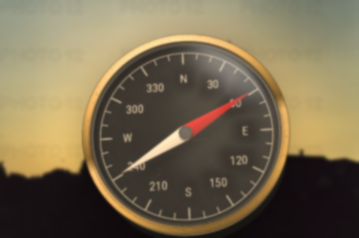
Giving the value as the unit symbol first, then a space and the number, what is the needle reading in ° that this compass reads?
° 60
